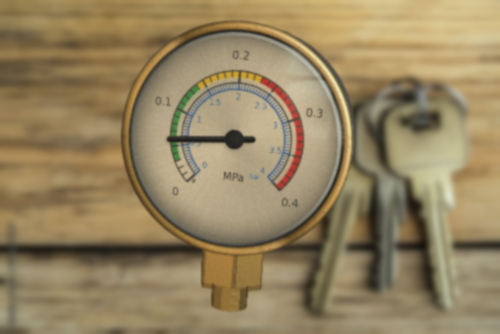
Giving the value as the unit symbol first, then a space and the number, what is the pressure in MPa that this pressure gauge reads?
MPa 0.06
